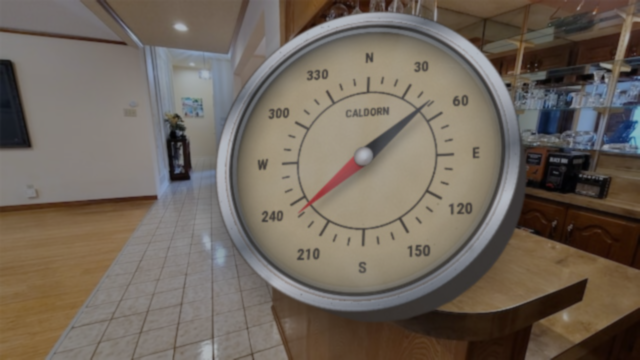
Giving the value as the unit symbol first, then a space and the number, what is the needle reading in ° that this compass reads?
° 230
